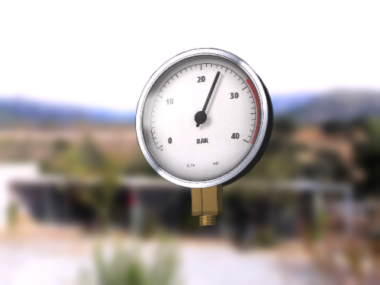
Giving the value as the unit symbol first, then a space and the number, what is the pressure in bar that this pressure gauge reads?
bar 24
